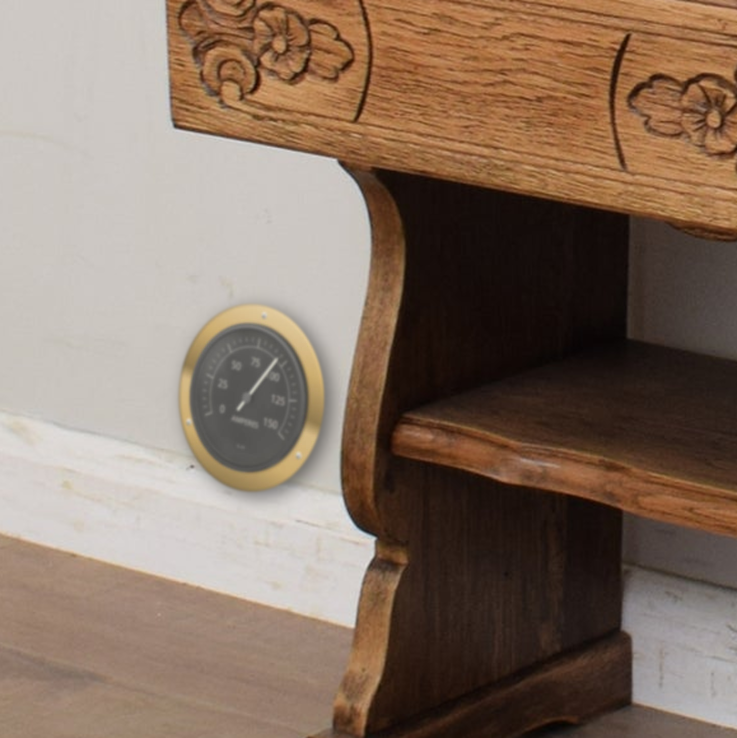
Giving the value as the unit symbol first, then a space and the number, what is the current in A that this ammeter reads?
A 95
